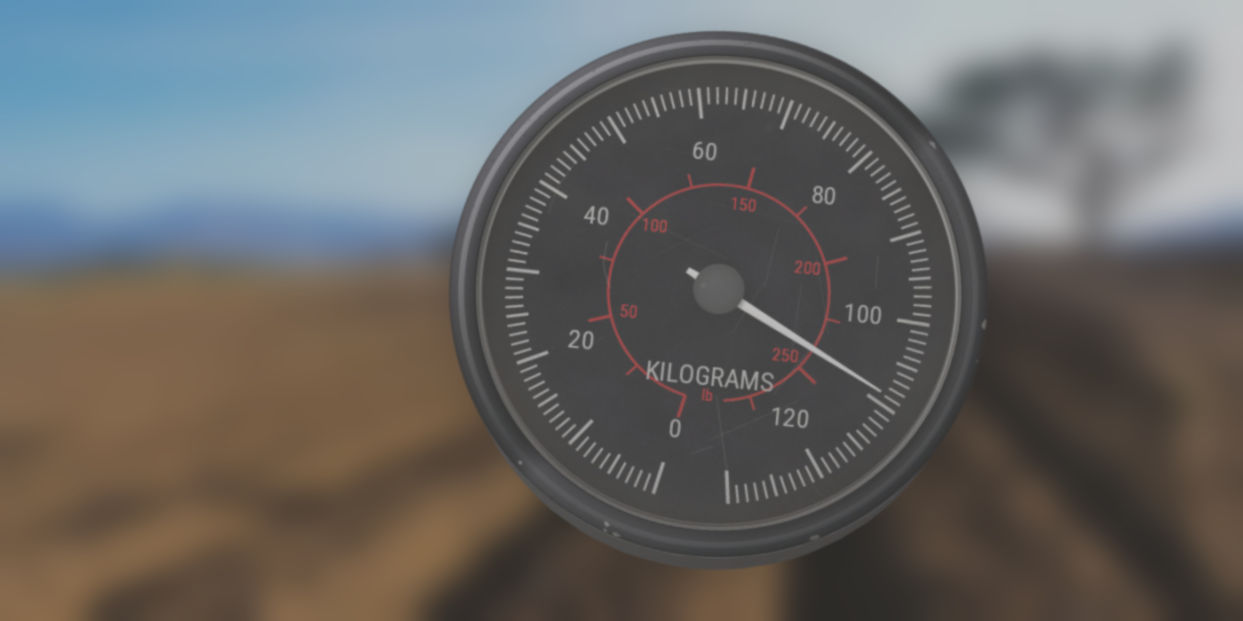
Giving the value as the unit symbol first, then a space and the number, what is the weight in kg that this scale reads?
kg 109
